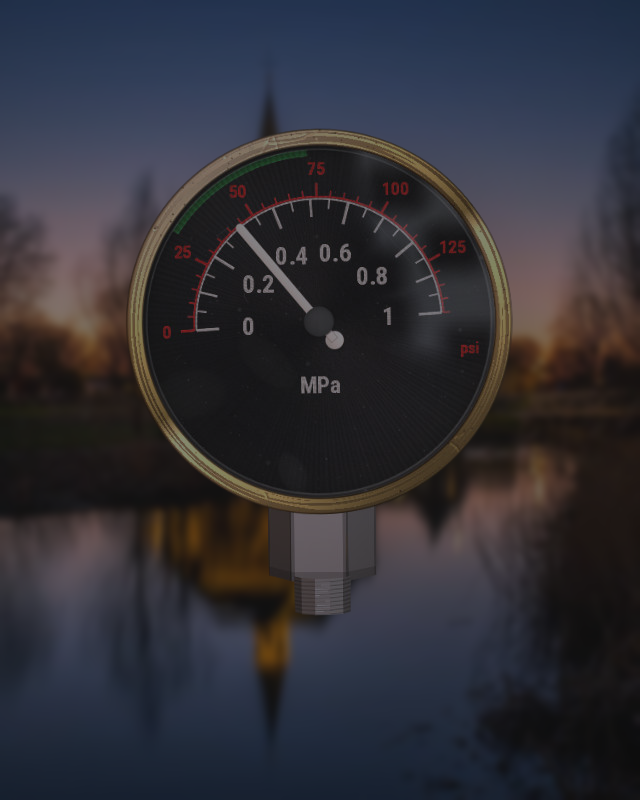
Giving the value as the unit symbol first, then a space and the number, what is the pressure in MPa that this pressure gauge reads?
MPa 0.3
